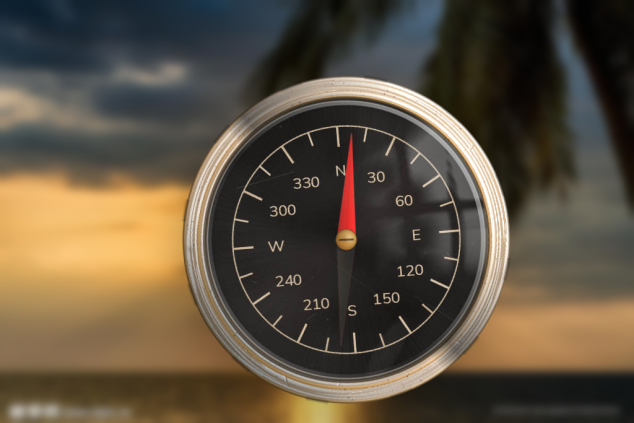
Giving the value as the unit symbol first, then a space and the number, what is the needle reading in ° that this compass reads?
° 7.5
